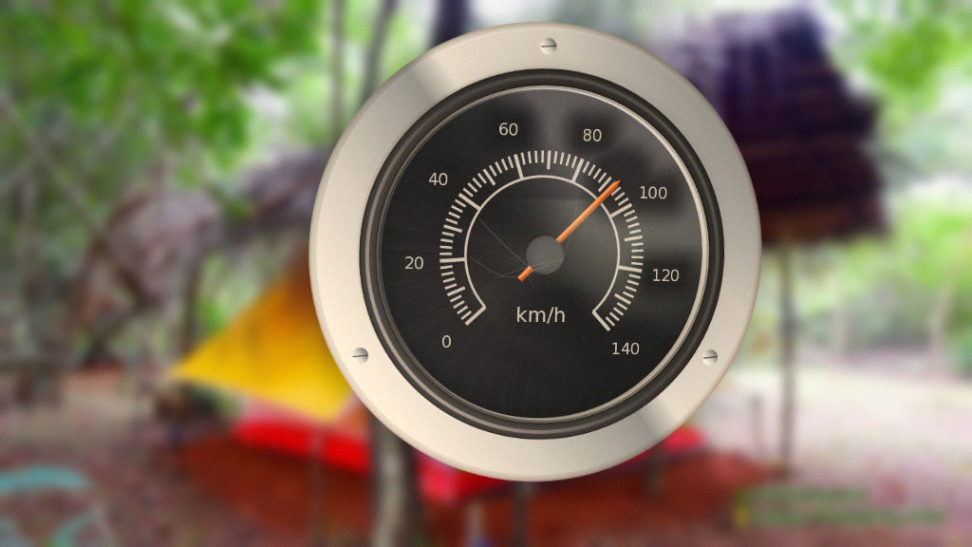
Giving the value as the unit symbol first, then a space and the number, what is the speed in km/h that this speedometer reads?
km/h 92
